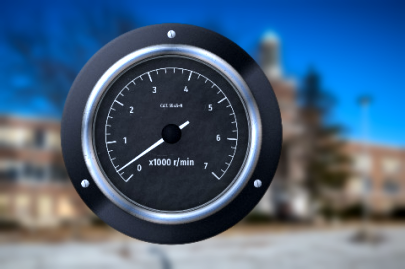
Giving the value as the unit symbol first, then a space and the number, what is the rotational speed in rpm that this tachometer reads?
rpm 300
